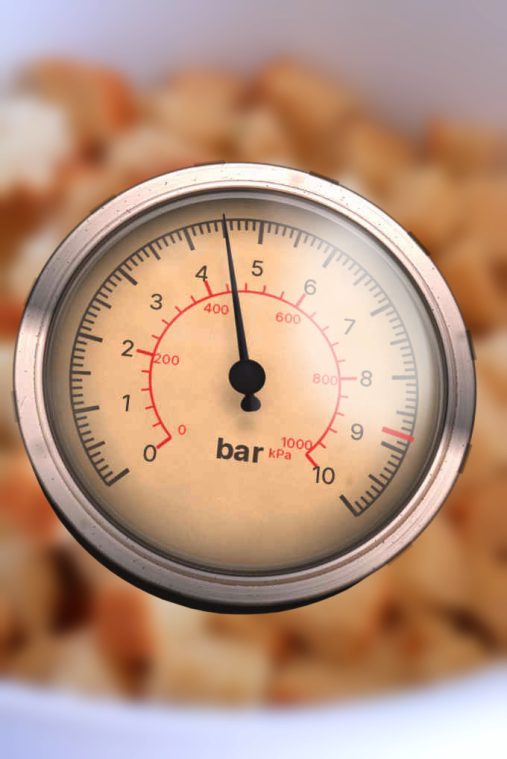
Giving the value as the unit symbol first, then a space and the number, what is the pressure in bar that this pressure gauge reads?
bar 4.5
